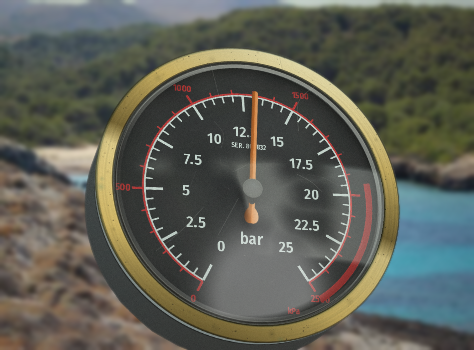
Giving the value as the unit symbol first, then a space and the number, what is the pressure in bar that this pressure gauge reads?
bar 13
